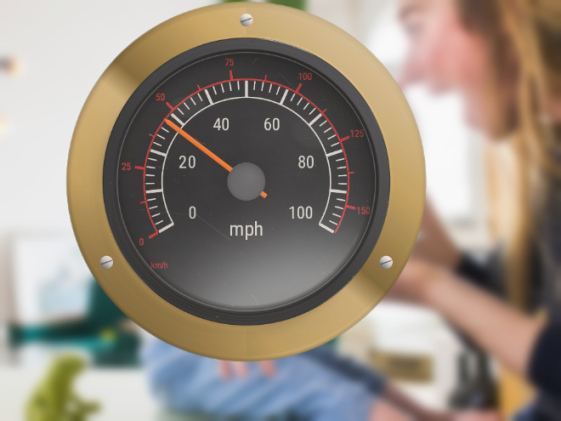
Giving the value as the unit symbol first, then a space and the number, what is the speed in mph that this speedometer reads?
mph 28
